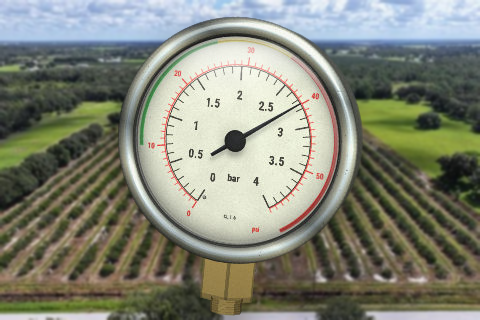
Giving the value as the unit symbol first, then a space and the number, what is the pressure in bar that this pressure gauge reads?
bar 2.75
